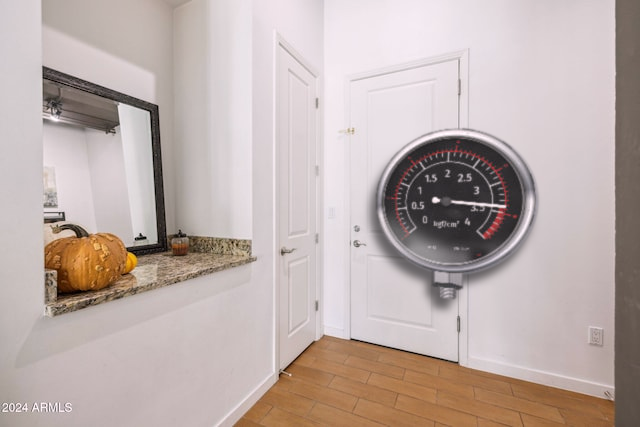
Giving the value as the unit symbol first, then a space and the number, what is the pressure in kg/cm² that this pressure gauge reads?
kg/cm² 3.4
